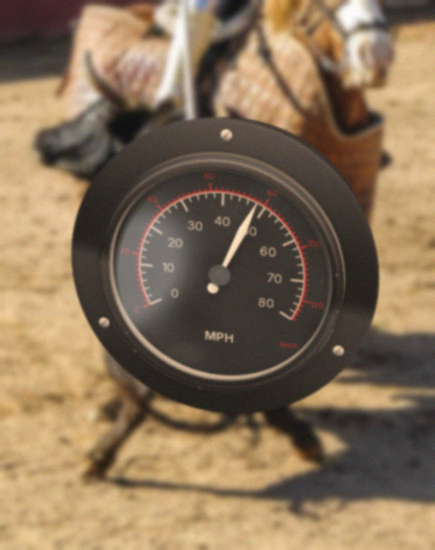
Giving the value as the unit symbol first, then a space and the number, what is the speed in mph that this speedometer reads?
mph 48
